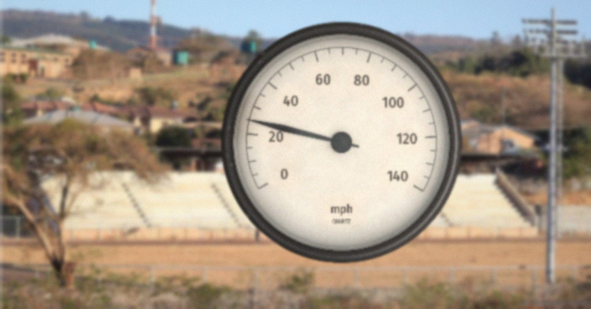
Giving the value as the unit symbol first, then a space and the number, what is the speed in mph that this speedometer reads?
mph 25
